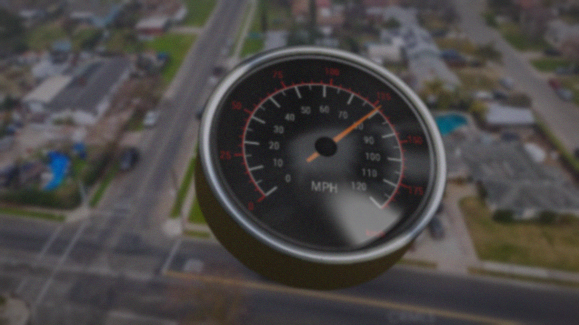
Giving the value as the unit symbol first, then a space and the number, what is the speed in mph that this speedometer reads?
mph 80
